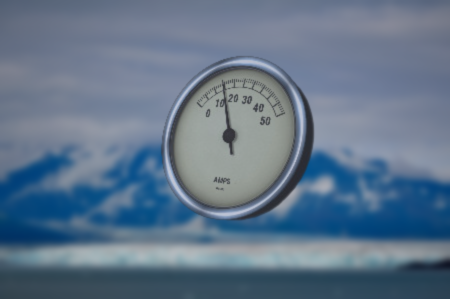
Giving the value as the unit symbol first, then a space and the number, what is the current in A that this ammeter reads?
A 15
